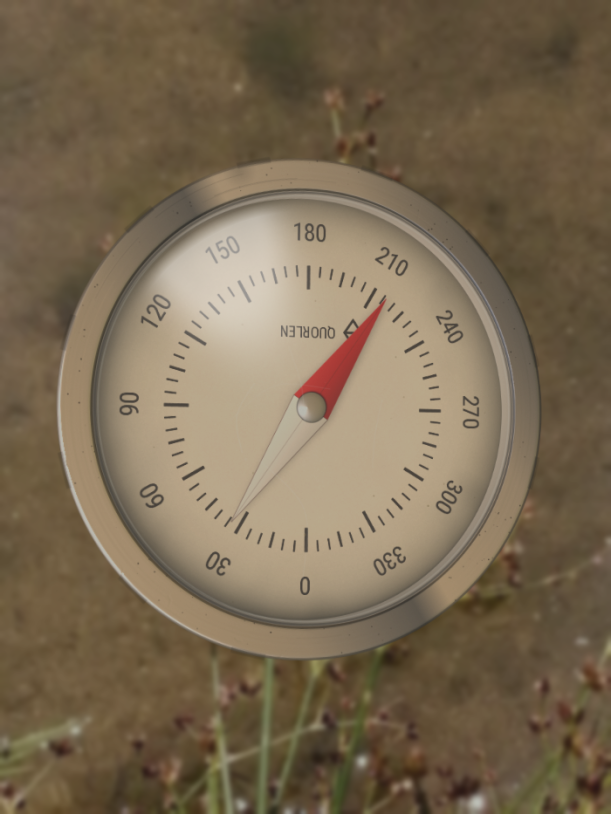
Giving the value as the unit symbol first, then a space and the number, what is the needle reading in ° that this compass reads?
° 215
